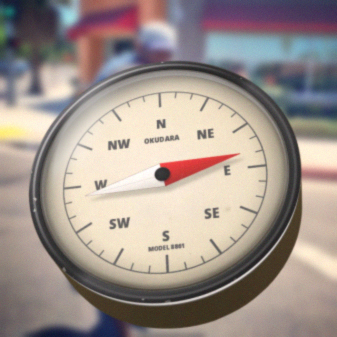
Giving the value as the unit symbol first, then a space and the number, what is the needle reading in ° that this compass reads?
° 80
